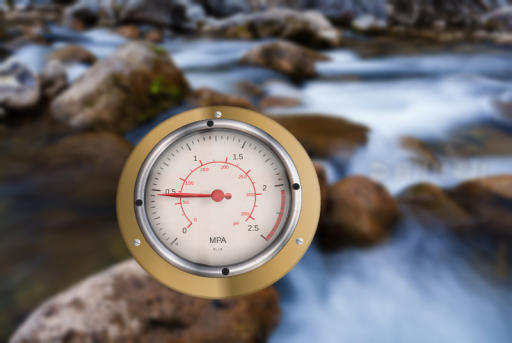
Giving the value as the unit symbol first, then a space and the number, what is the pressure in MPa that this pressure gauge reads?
MPa 0.45
